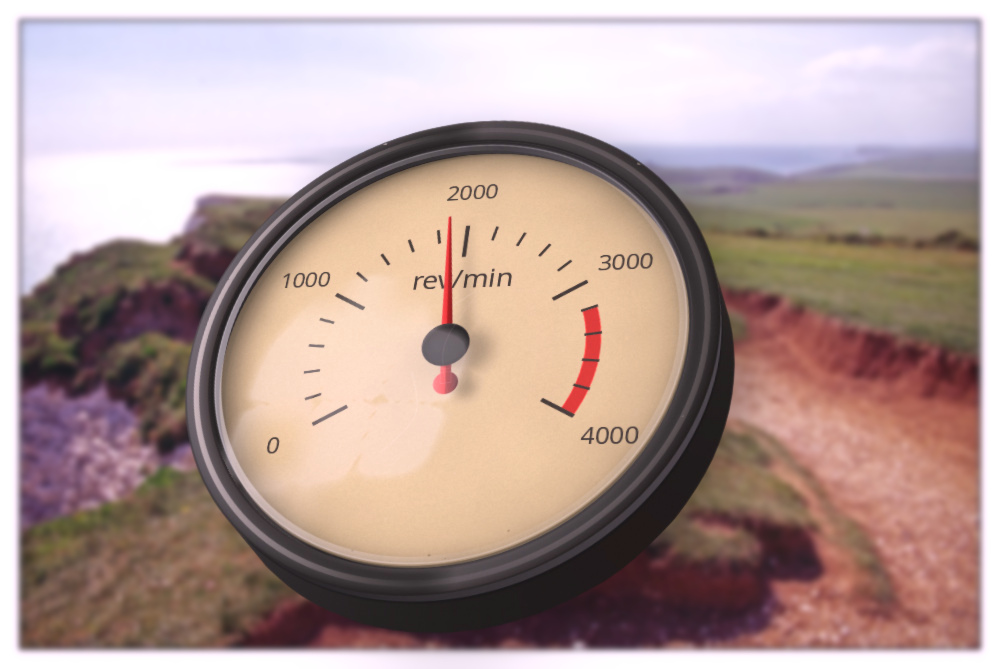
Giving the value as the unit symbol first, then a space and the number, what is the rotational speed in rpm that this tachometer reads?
rpm 1900
